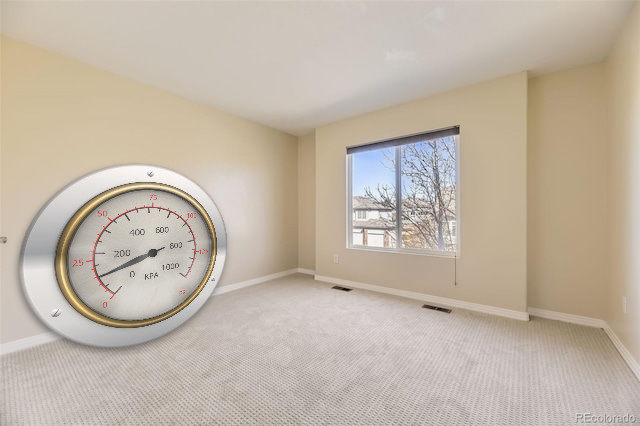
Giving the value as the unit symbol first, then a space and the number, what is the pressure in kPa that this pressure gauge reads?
kPa 100
